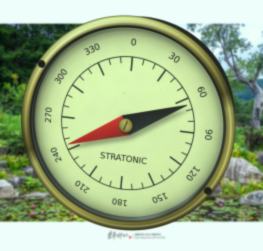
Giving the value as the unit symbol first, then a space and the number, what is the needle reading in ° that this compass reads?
° 245
